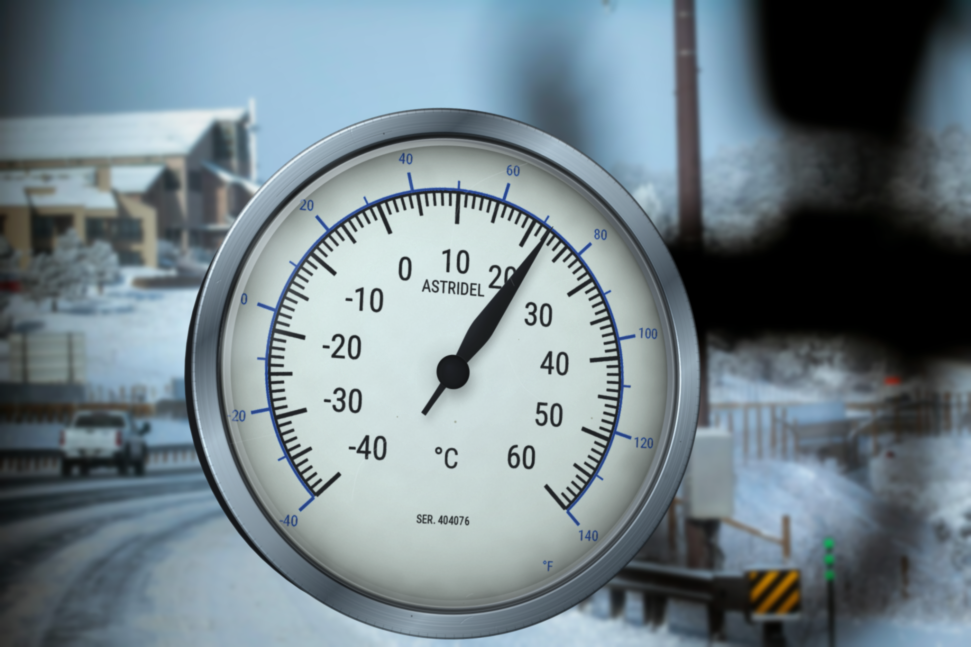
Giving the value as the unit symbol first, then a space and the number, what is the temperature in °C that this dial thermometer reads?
°C 22
